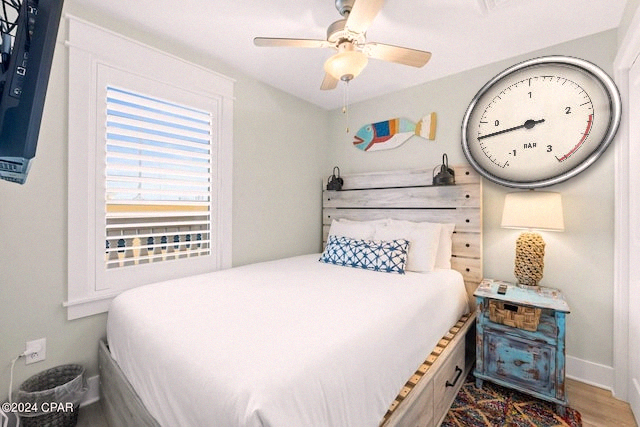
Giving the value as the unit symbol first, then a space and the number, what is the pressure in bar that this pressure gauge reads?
bar -0.3
